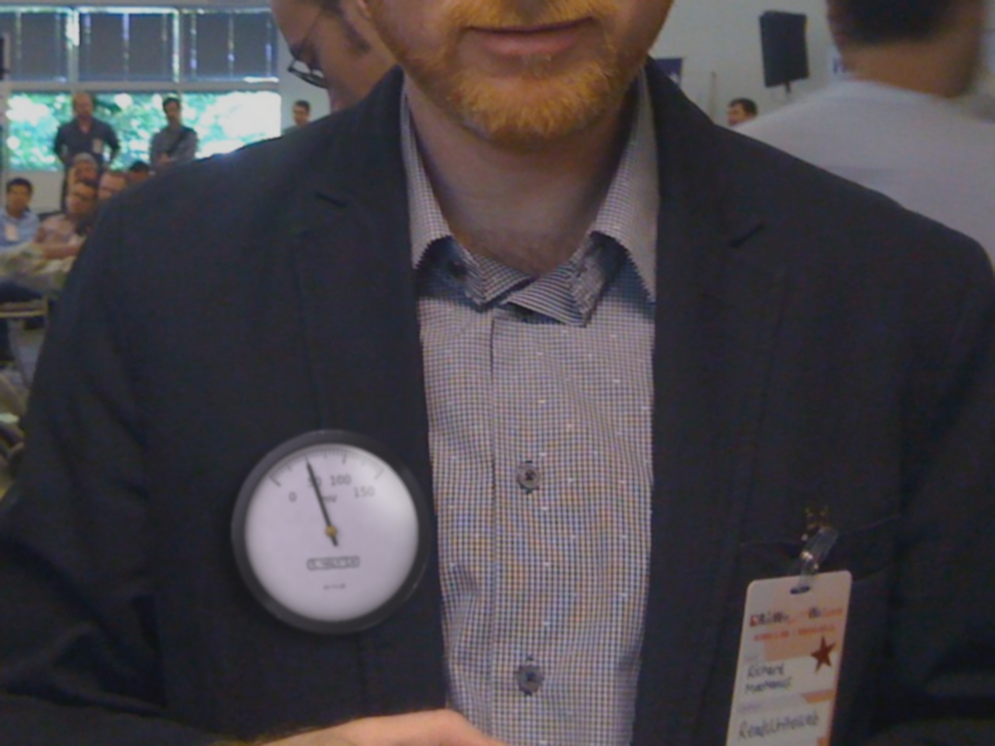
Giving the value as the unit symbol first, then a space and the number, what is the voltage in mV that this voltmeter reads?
mV 50
